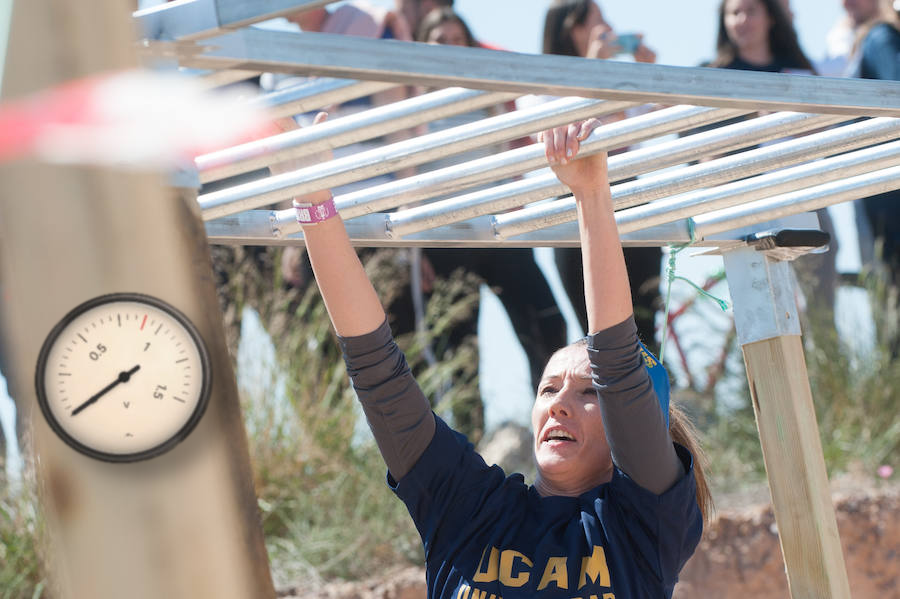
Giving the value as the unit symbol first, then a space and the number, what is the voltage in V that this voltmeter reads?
V 0
